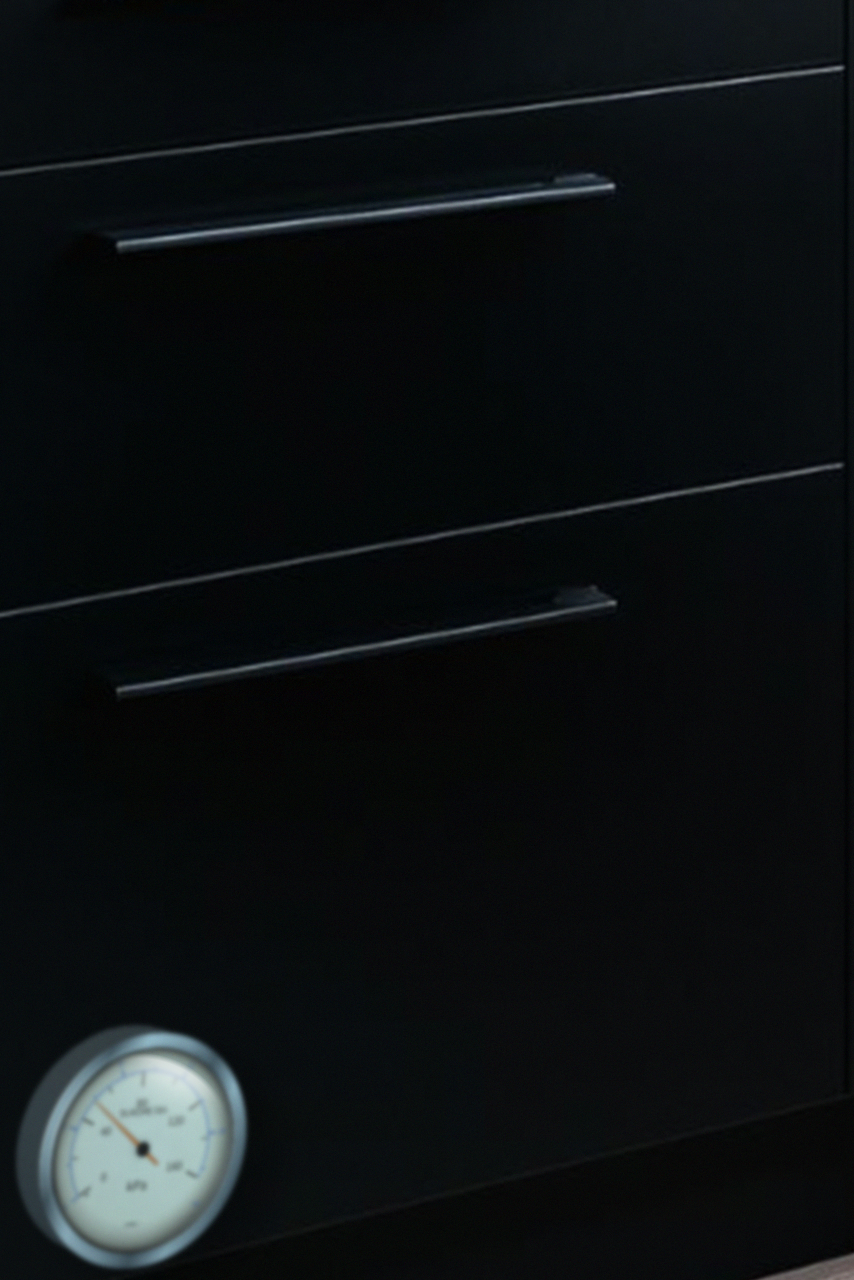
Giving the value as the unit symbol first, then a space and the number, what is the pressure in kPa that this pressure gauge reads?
kPa 50
